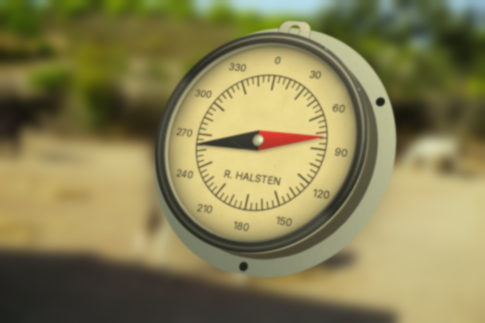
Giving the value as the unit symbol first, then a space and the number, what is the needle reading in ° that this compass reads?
° 80
